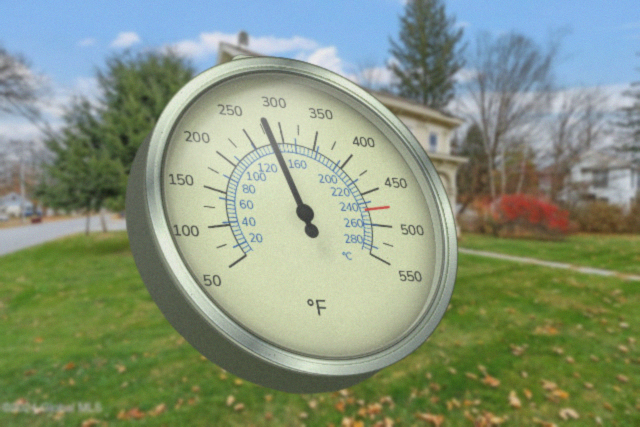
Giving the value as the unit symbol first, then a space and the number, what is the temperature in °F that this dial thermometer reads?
°F 275
